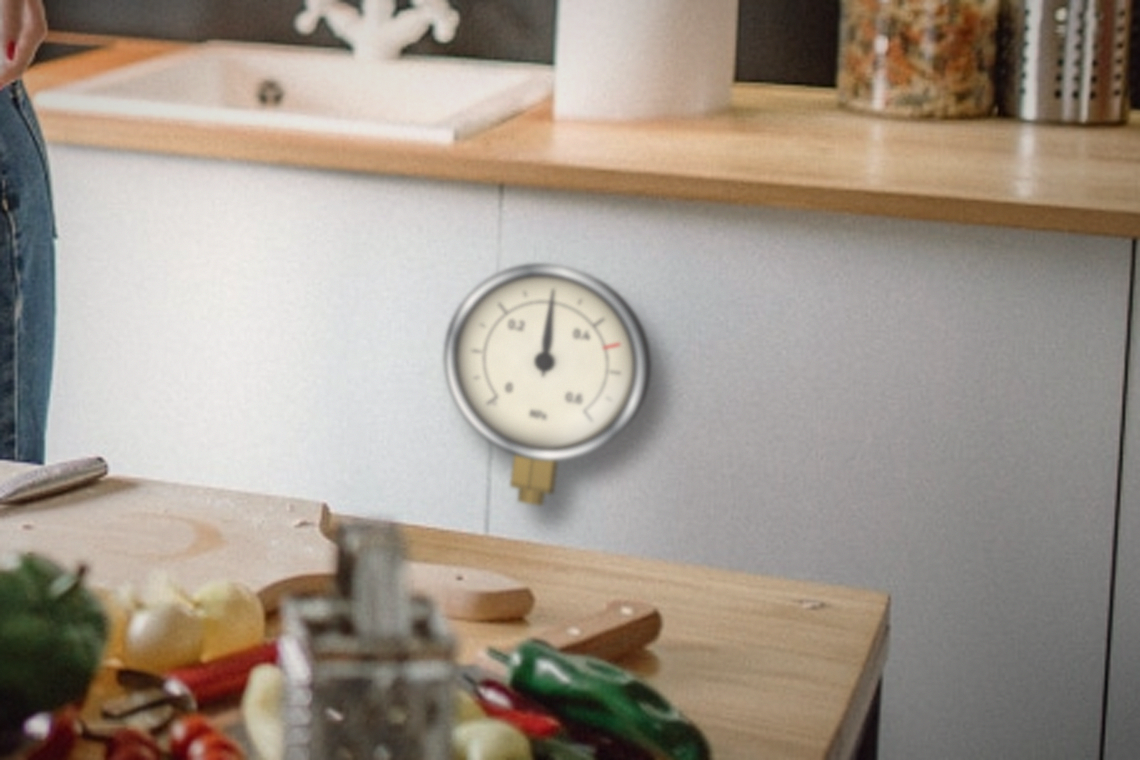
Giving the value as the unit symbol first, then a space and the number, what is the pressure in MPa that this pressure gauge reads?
MPa 0.3
